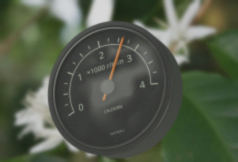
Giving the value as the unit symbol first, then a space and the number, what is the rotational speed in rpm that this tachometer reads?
rpm 2625
